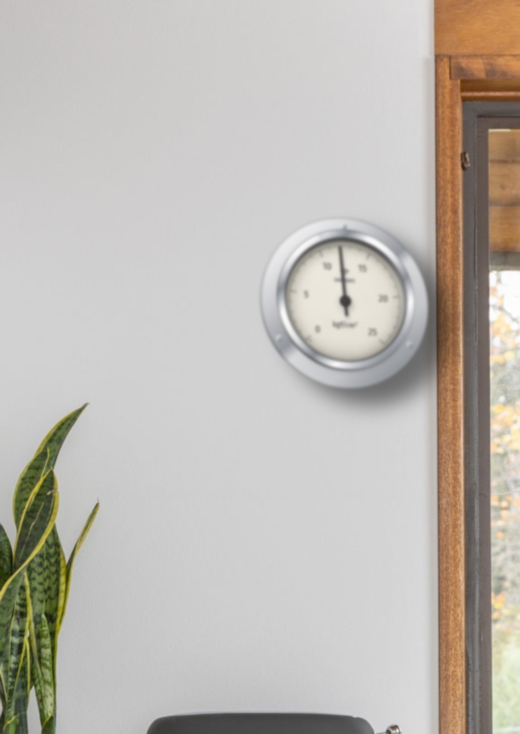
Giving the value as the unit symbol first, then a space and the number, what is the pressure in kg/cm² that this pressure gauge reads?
kg/cm² 12
